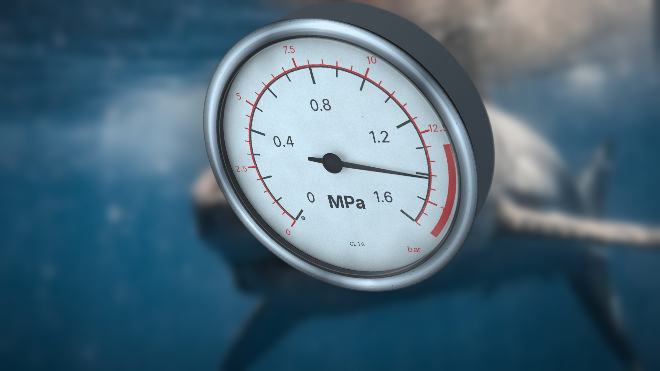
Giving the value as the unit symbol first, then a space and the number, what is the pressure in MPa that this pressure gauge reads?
MPa 1.4
